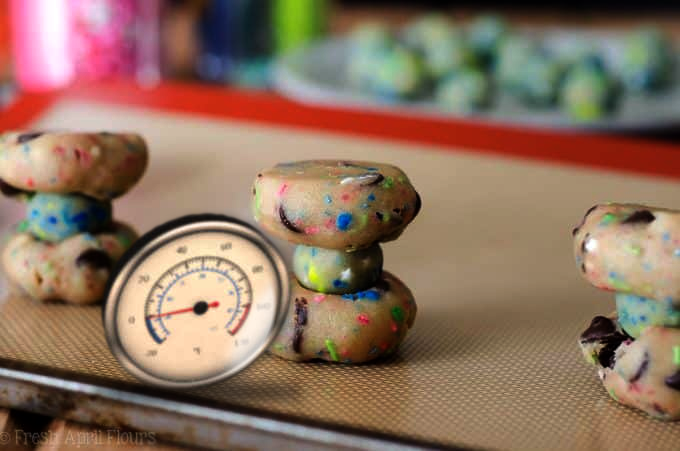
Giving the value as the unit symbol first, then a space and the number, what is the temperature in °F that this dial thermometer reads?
°F 0
